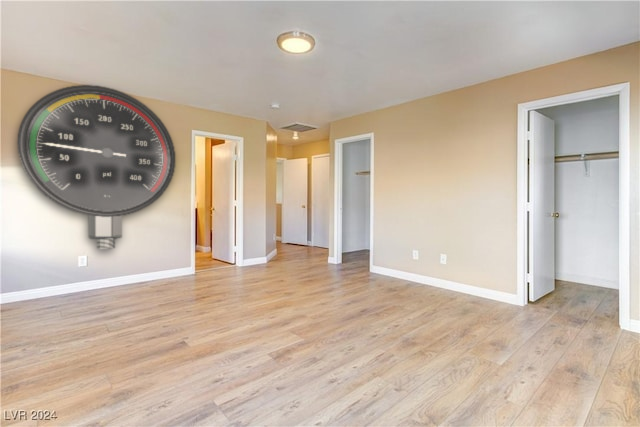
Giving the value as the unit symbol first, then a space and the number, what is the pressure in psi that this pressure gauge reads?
psi 75
